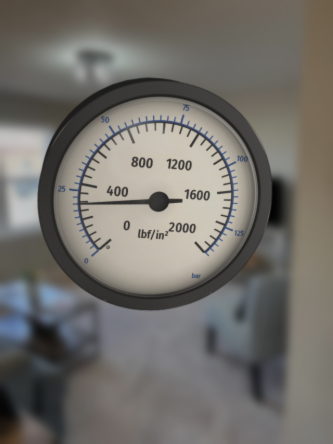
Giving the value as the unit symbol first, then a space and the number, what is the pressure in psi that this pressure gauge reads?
psi 300
